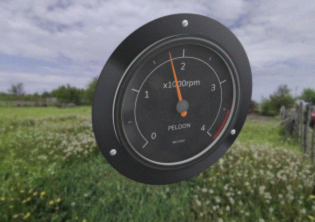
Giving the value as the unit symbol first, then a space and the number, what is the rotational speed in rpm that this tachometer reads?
rpm 1750
